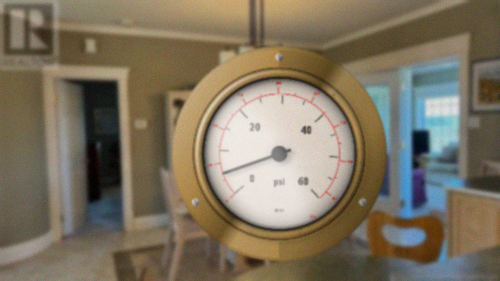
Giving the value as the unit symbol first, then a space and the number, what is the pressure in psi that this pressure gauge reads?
psi 5
